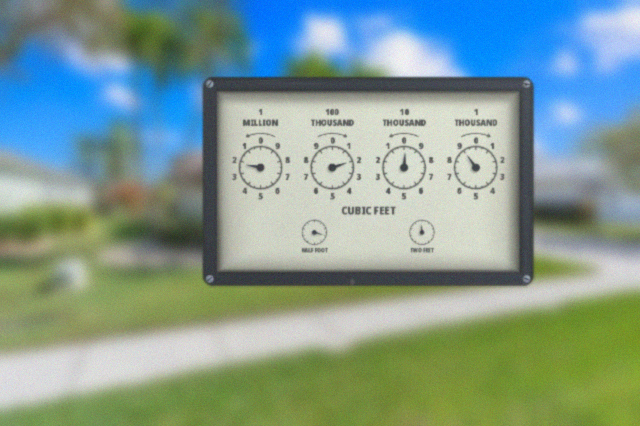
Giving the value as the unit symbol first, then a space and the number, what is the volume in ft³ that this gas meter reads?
ft³ 219900
